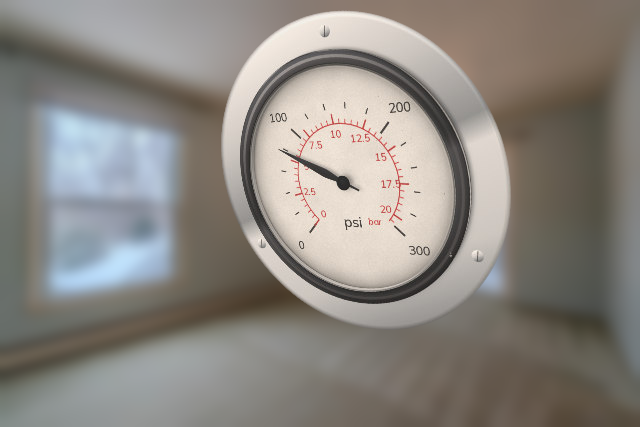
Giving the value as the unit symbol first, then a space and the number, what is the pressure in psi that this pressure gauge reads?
psi 80
